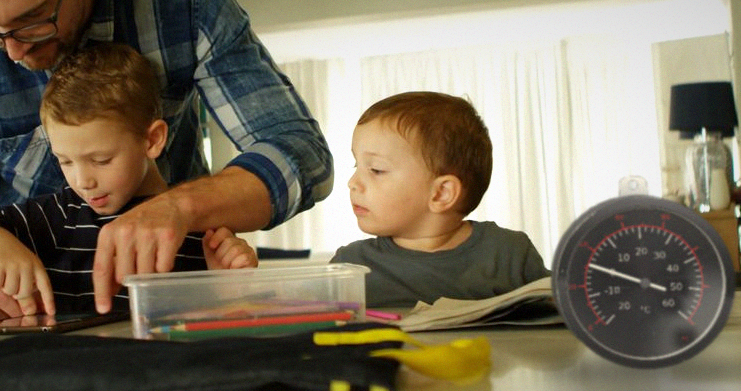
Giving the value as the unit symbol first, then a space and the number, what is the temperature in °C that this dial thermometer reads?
°C 0
